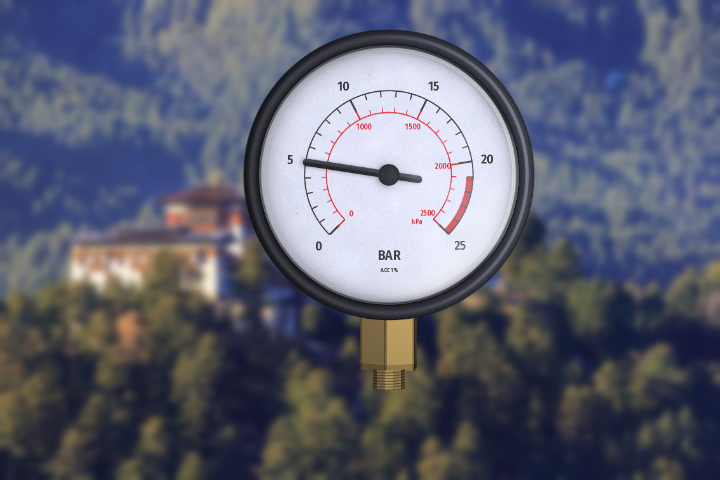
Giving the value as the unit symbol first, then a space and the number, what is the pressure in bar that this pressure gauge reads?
bar 5
